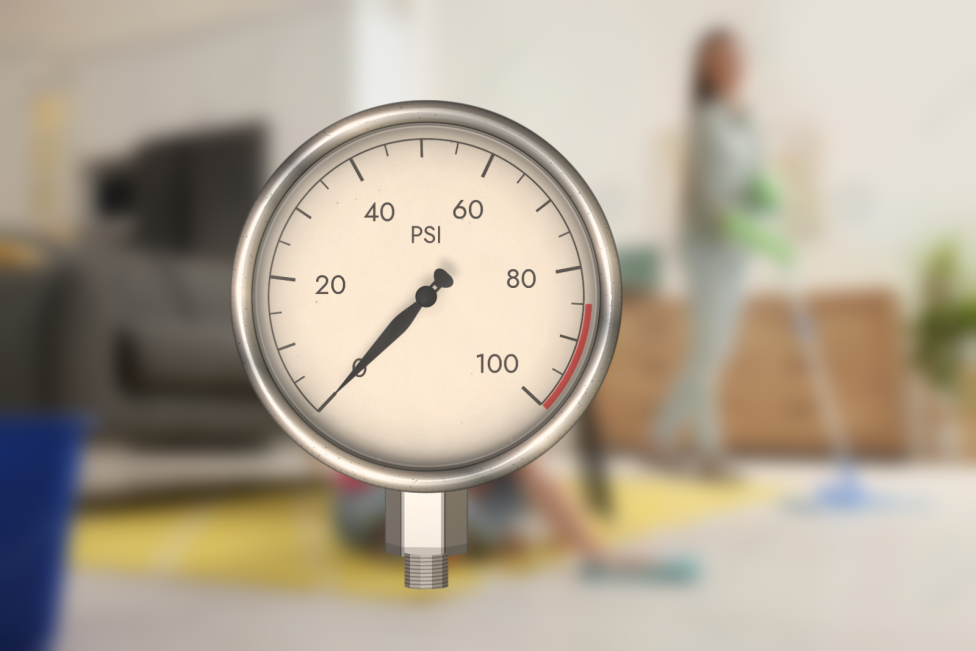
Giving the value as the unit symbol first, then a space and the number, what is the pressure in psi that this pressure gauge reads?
psi 0
